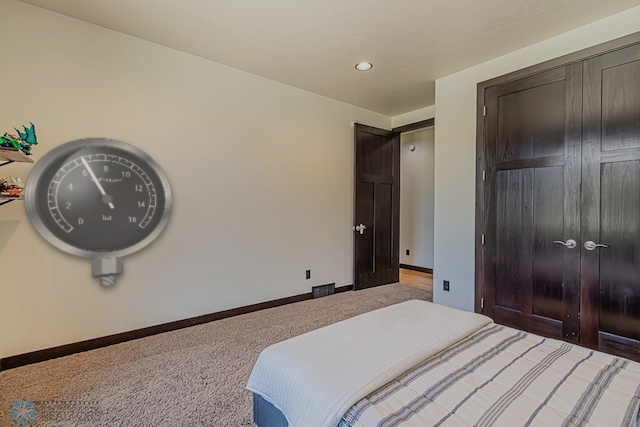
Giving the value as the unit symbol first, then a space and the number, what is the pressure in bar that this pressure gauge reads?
bar 6.5
